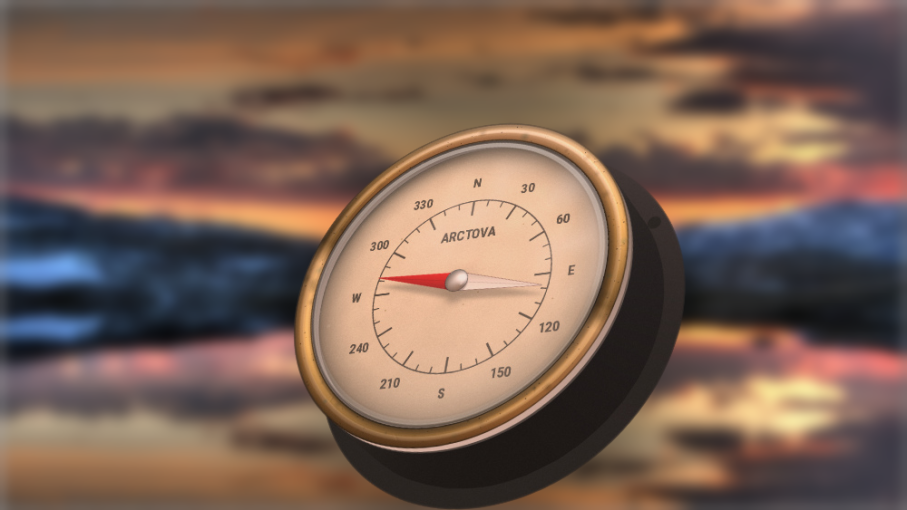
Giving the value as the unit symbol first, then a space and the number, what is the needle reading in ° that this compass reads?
° 280
